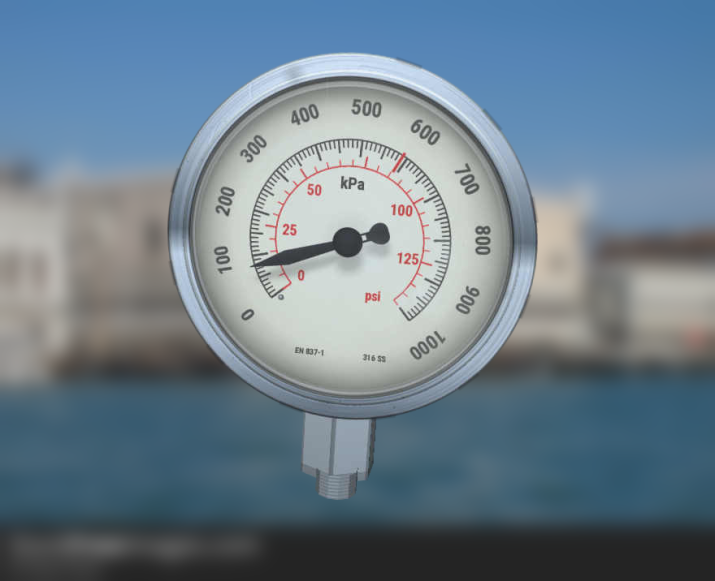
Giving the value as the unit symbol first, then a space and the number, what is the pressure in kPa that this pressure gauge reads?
kPa 80
